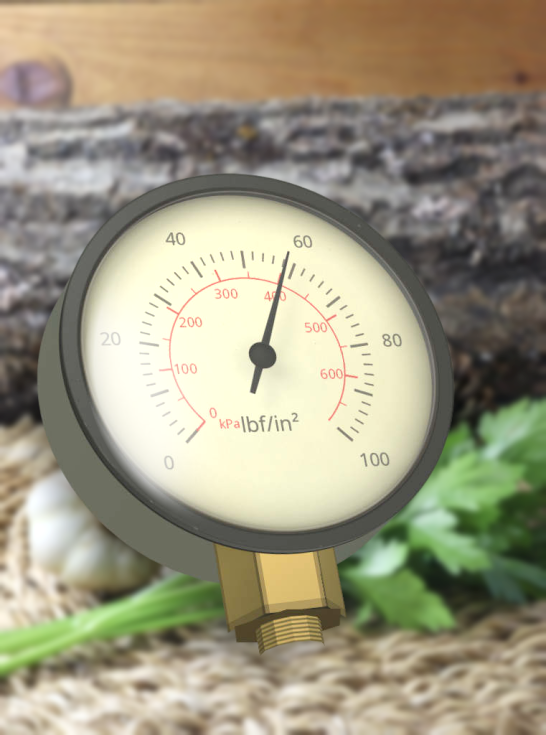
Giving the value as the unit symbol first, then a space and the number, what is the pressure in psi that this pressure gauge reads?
psi 58
